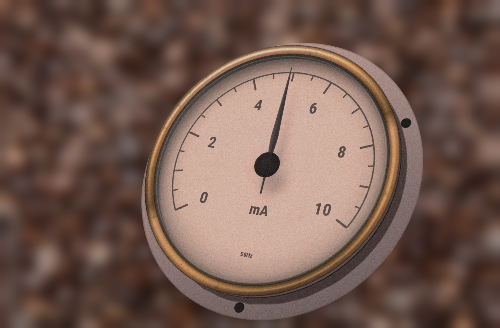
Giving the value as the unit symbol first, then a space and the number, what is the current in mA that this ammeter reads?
mA 5
